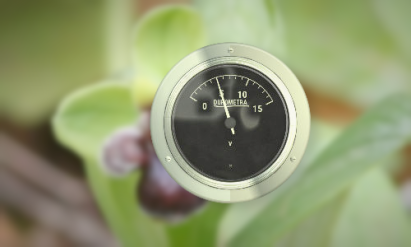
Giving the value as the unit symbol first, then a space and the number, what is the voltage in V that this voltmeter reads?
V 5
